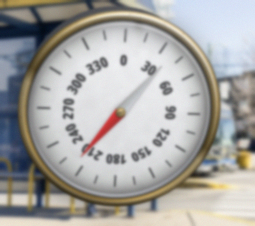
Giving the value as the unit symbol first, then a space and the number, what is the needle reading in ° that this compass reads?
° 217.5
